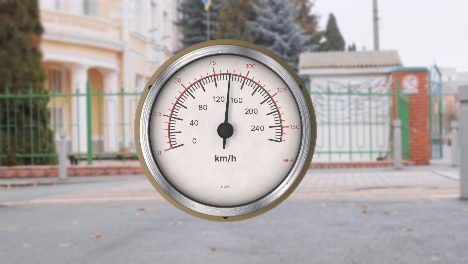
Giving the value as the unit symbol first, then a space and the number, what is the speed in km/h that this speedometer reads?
km/h 140
